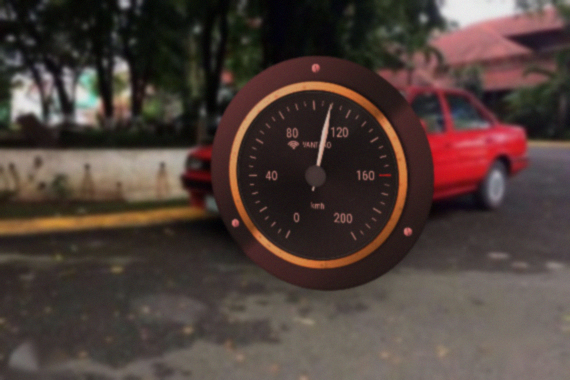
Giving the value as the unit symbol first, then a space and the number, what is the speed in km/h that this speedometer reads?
km/h 110
